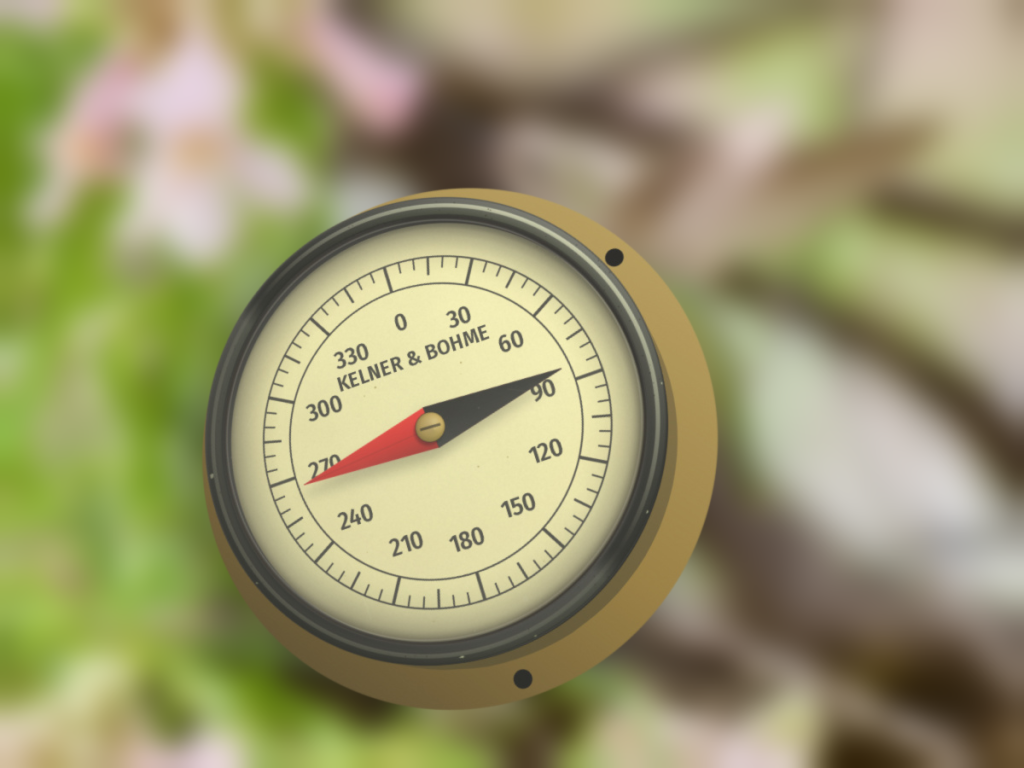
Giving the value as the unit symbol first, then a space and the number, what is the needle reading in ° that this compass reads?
° 265
